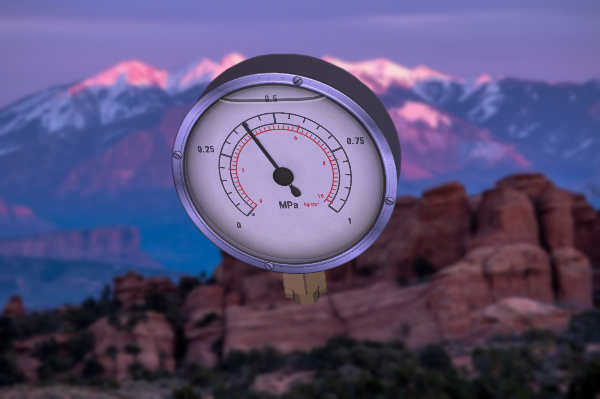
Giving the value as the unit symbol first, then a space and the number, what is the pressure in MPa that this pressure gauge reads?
MPa 0.4
